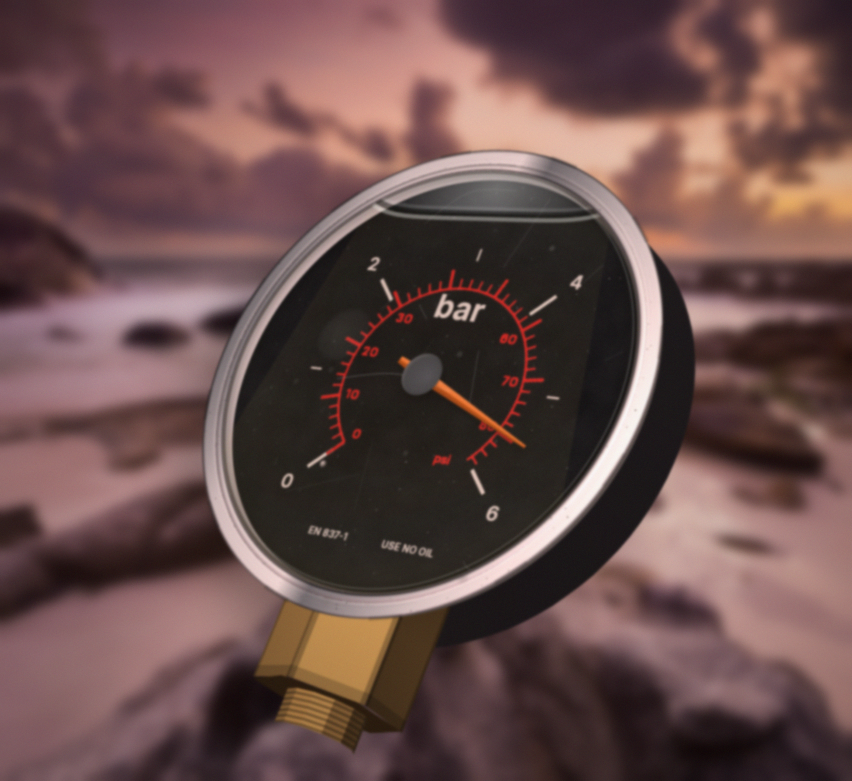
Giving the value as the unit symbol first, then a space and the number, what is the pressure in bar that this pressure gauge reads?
bar 5.5
